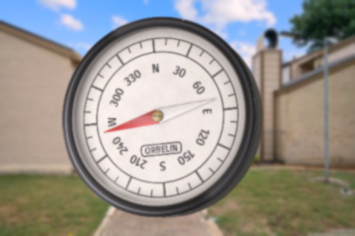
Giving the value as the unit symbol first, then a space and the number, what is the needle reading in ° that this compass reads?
° 260
